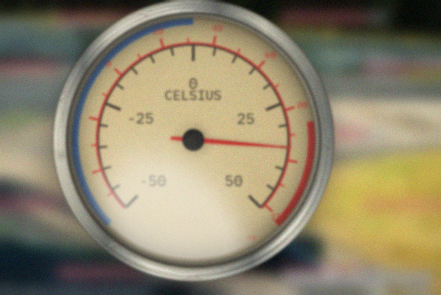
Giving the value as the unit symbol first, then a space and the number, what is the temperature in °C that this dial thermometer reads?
°C 35
